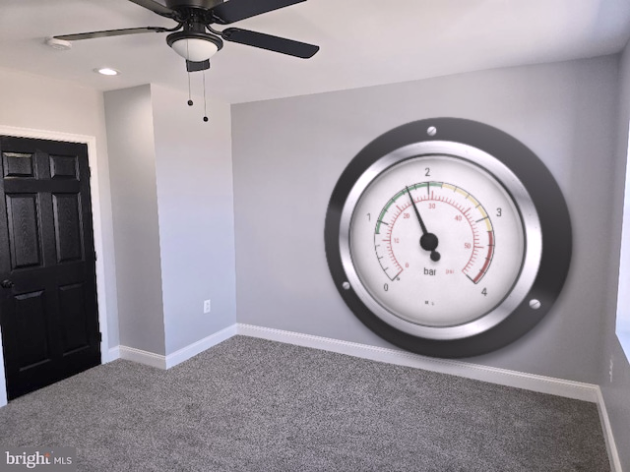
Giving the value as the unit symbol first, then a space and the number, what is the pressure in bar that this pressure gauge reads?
bar 1.7
